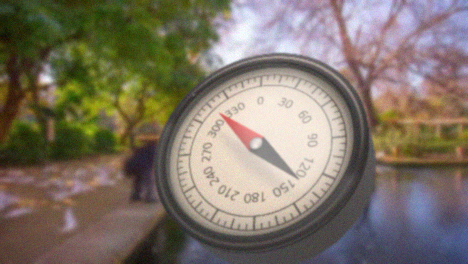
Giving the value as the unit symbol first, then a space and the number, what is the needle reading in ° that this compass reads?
° 315
